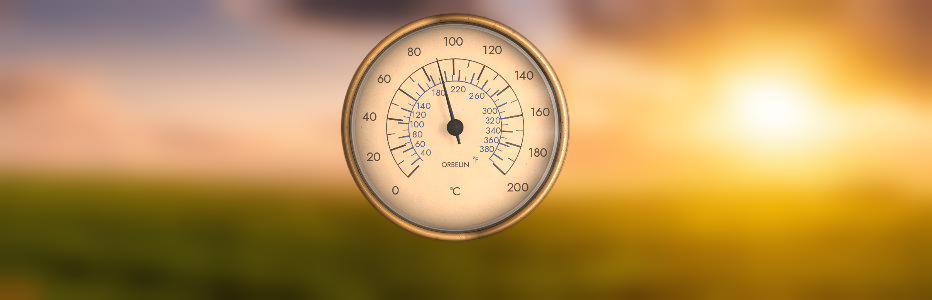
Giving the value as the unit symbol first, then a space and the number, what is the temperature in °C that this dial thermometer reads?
°C 90
